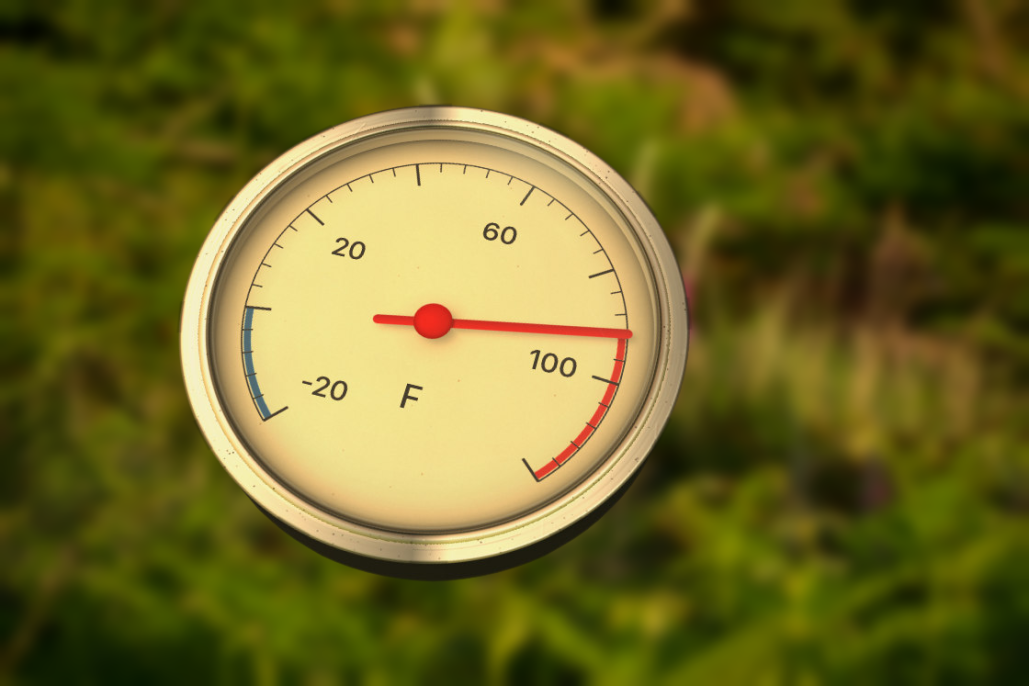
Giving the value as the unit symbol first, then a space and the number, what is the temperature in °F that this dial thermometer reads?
°F 92
